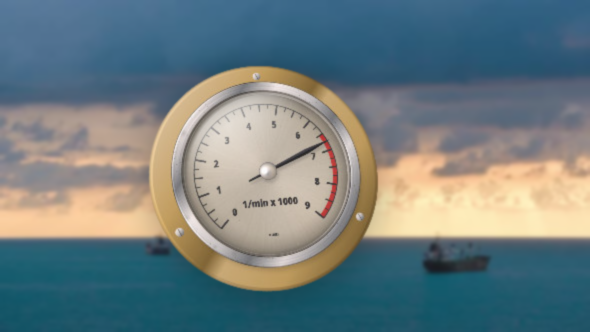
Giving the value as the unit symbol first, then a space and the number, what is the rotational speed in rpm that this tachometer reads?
rpm 6750
